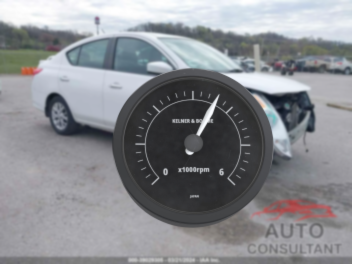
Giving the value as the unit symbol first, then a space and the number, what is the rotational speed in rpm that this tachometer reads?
rpm 3600
